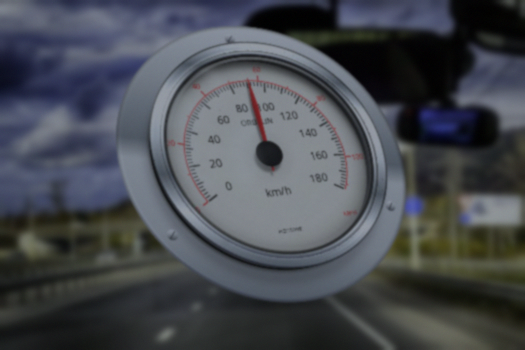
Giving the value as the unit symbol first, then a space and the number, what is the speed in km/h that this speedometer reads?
km/h 90
